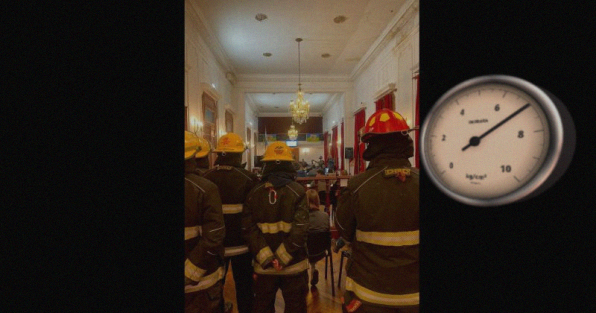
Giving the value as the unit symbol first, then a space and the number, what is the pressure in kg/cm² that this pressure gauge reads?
kg/cm² 7
